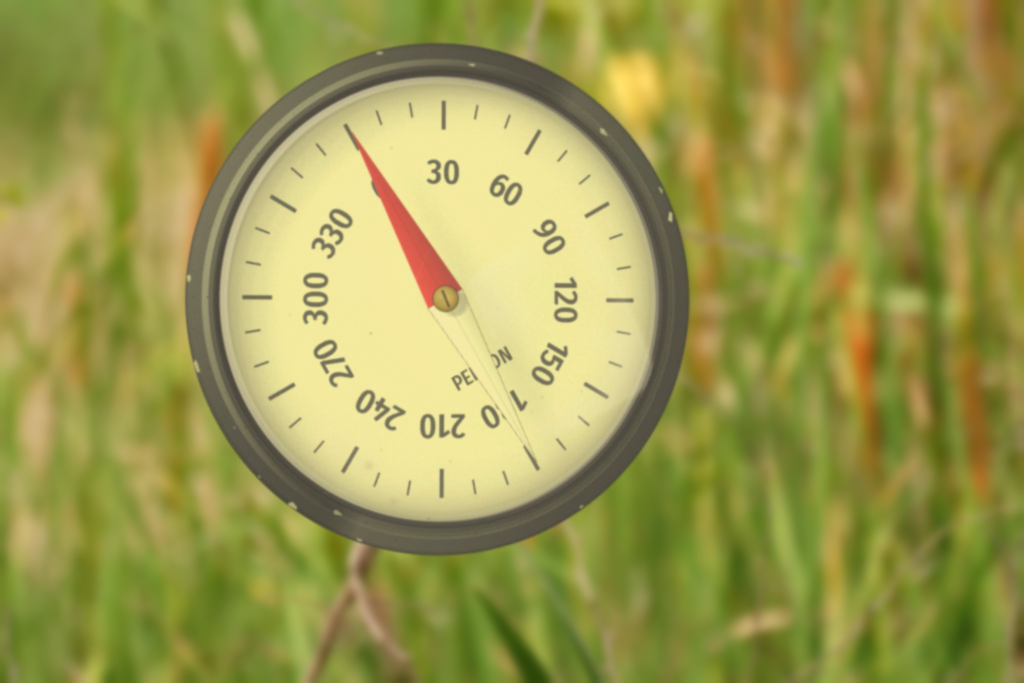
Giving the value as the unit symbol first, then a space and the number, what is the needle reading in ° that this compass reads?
° 0
